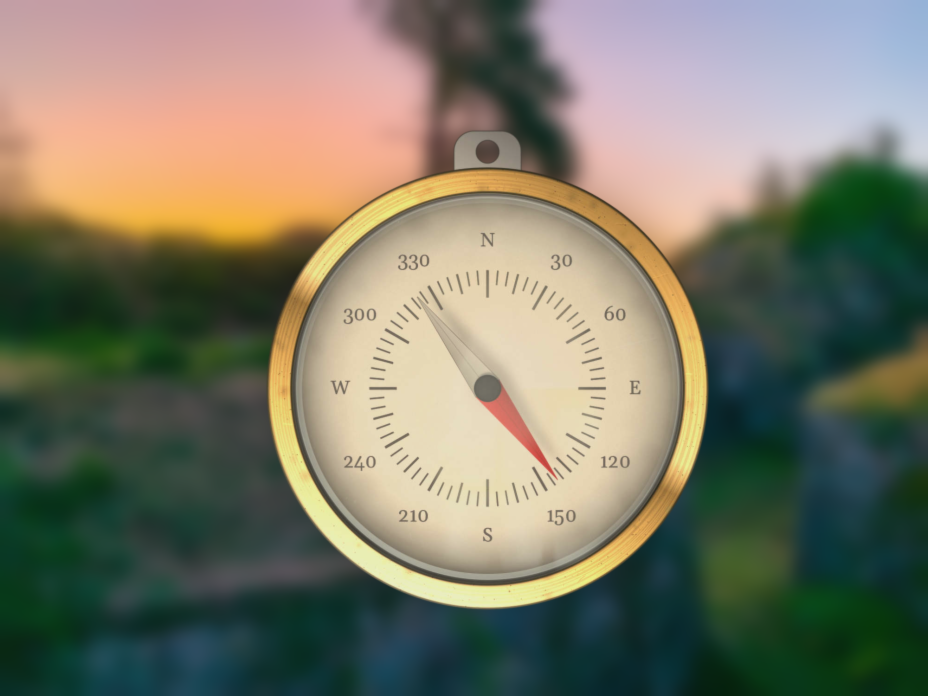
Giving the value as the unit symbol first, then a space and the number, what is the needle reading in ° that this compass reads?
° 142.5
